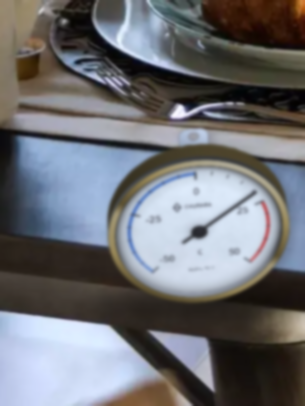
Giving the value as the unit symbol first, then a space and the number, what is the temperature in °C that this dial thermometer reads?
°C 20
